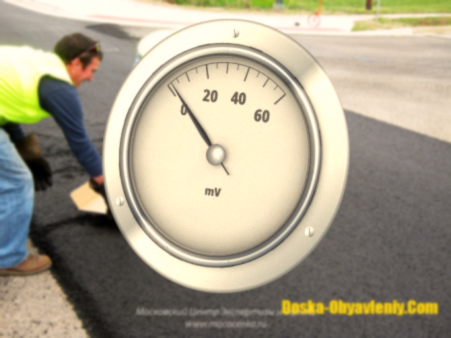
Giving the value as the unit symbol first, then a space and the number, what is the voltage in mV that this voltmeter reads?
mV 2.5
